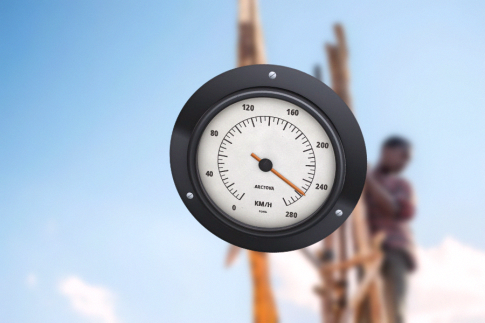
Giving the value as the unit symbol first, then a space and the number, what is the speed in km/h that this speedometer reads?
km/h 255
